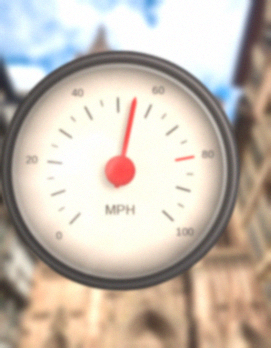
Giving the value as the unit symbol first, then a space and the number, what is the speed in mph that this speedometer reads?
mph 55
